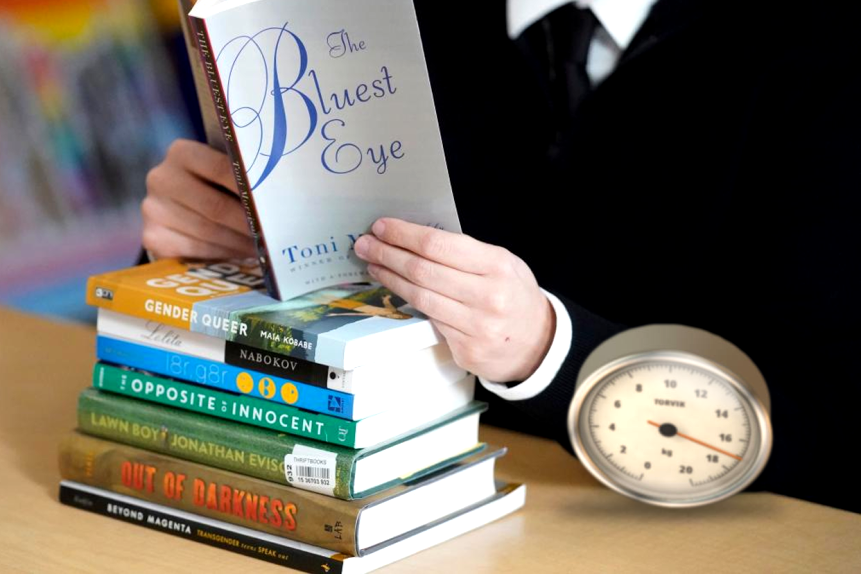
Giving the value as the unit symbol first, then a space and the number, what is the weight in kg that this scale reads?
kg 17
